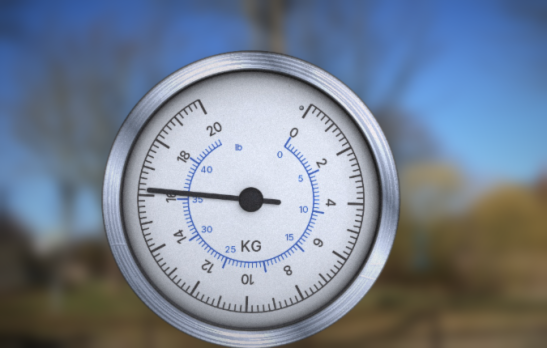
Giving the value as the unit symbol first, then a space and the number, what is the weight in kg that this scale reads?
kg 16.2
